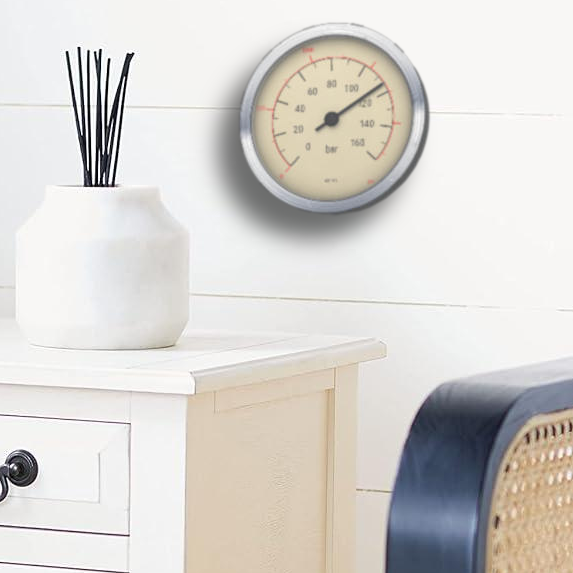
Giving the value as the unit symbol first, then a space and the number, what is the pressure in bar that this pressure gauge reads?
bar 115
